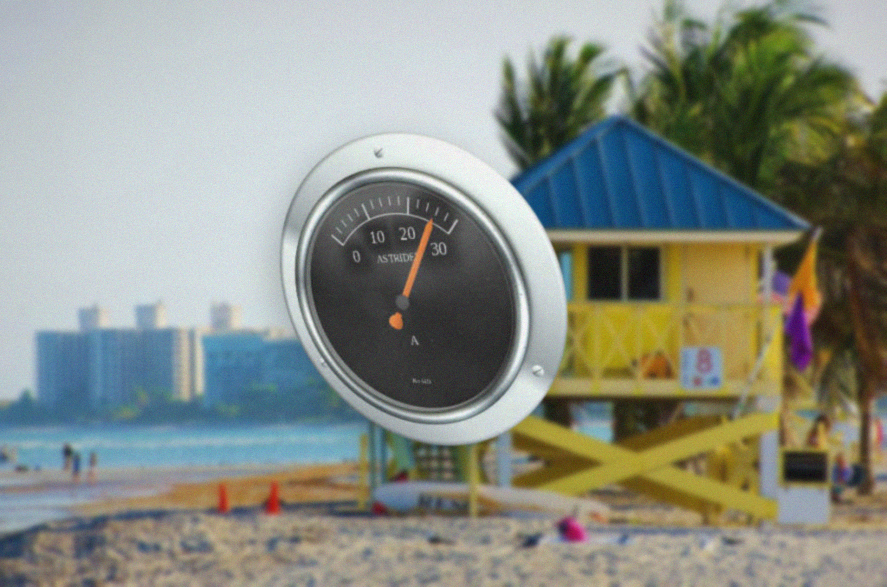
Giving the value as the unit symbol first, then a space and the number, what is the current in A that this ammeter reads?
A 26
